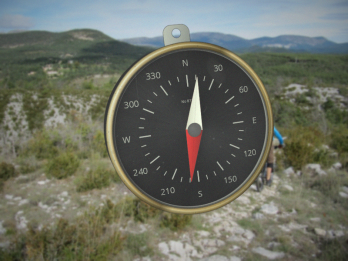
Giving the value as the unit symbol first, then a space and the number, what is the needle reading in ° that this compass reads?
° 190
